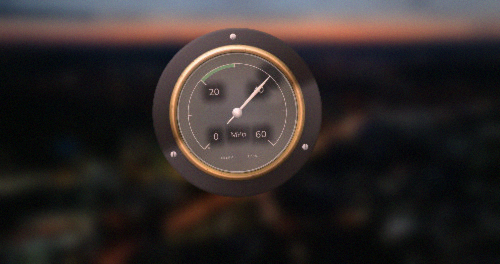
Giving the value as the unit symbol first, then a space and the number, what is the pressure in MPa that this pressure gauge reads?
MPa 40
